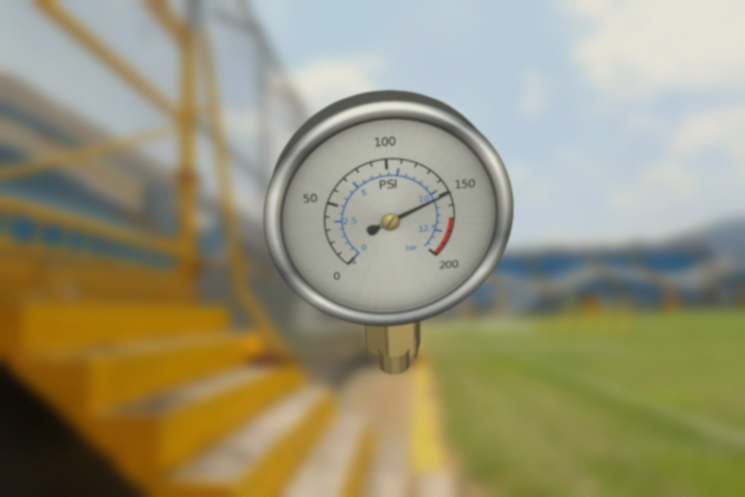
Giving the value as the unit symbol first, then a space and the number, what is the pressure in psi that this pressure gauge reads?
psi 150
